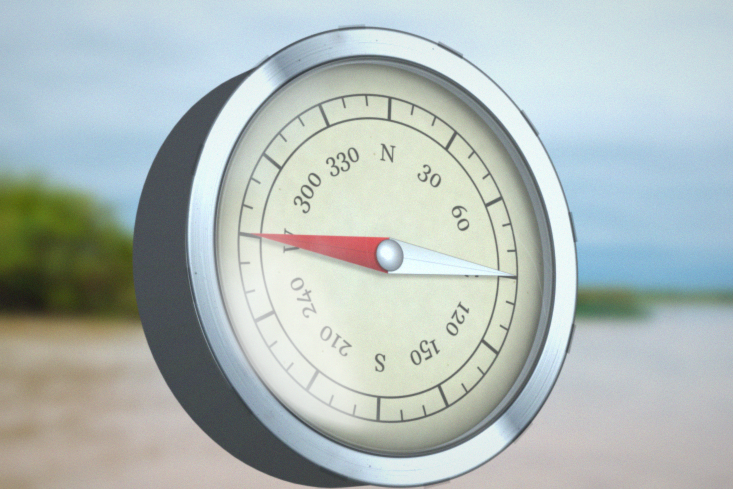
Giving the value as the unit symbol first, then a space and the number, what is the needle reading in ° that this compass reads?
° 270
